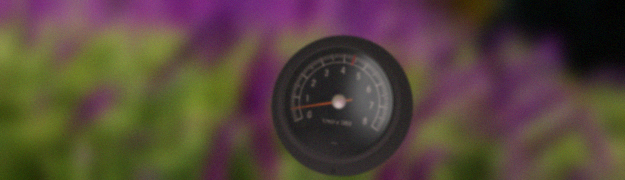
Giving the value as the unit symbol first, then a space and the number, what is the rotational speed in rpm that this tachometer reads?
rpm 500
